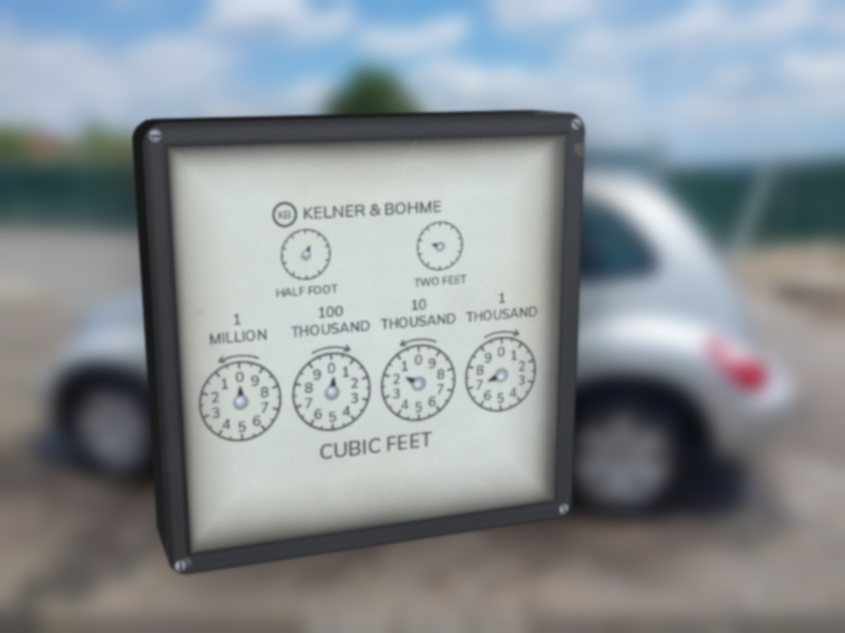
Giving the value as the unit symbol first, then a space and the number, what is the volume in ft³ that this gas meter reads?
ft³ 1700
